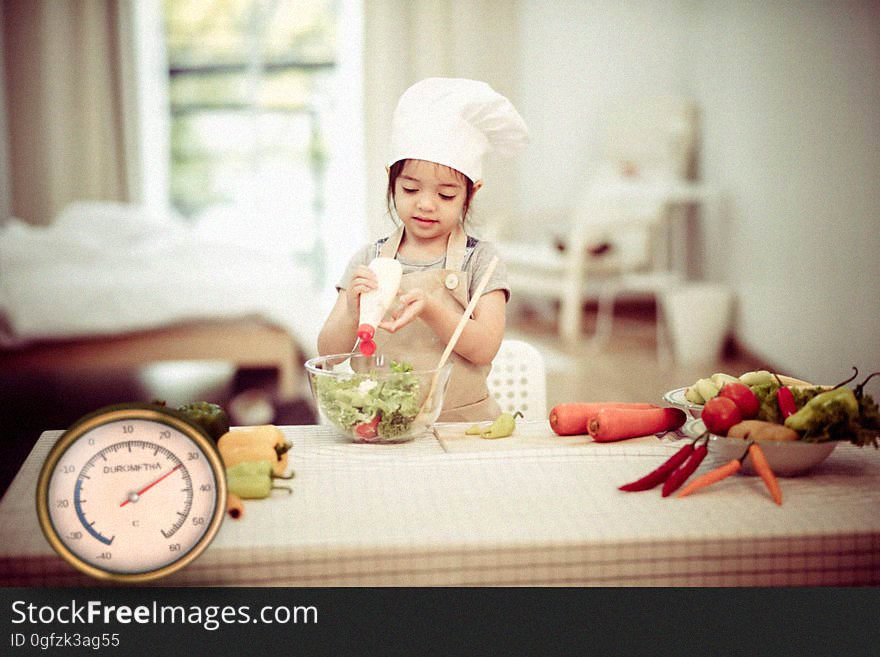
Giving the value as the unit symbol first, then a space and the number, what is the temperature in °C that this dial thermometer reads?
°C 30
